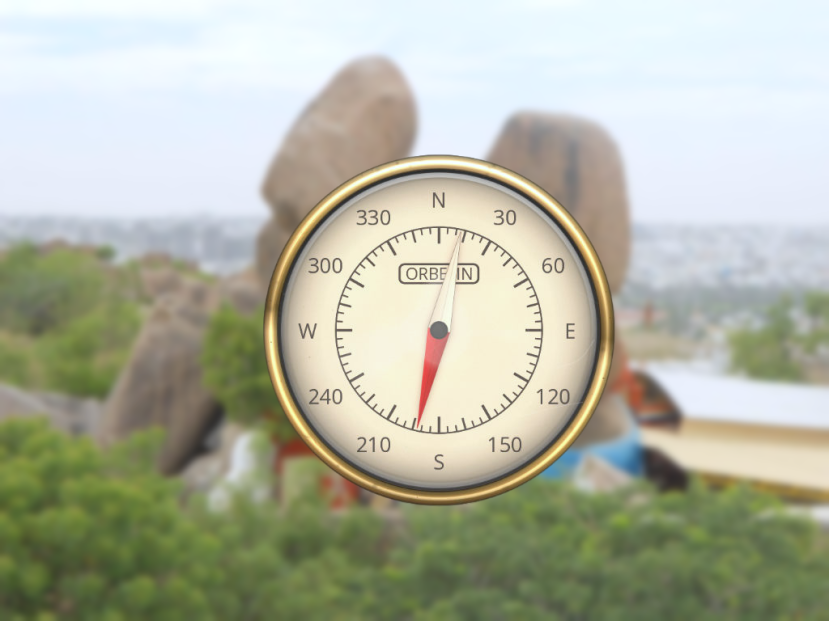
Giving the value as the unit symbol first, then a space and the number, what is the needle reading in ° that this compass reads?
° 192.5
